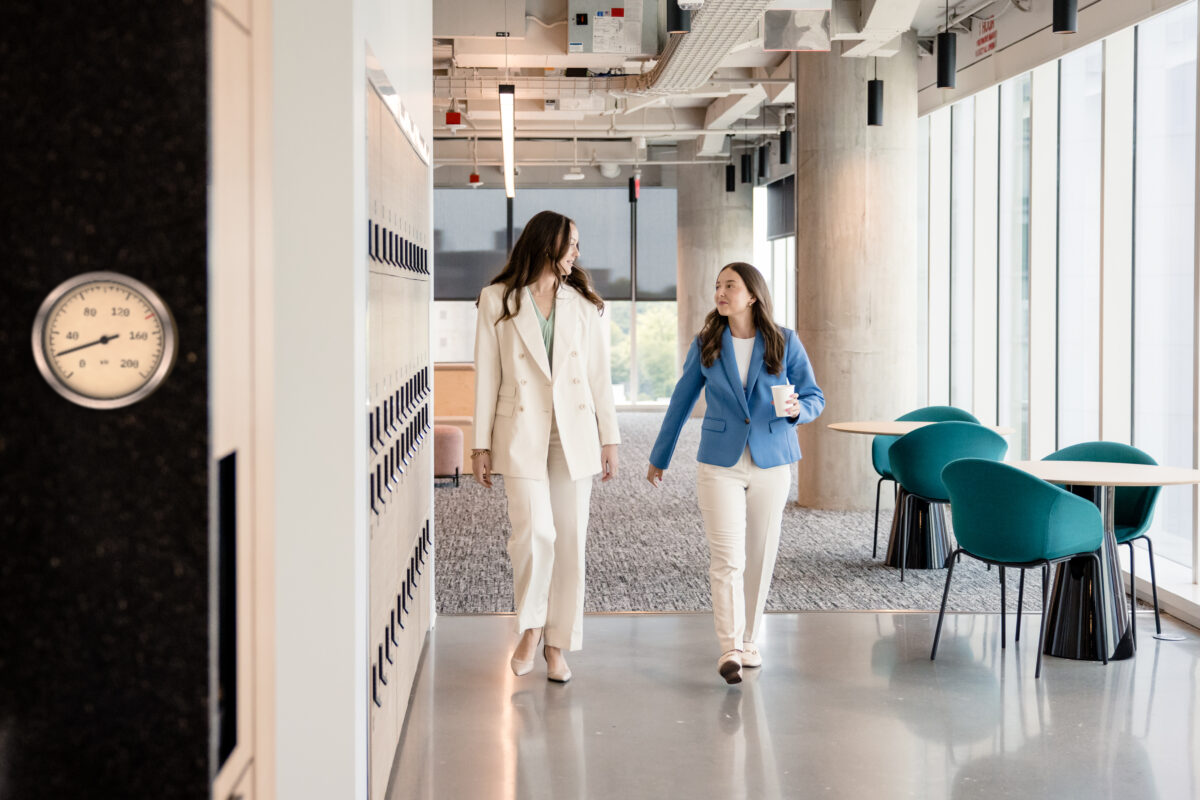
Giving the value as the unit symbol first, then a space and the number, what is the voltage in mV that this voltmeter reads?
mV 20
